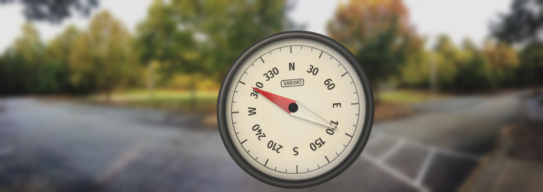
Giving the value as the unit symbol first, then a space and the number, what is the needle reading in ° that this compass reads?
° 300
